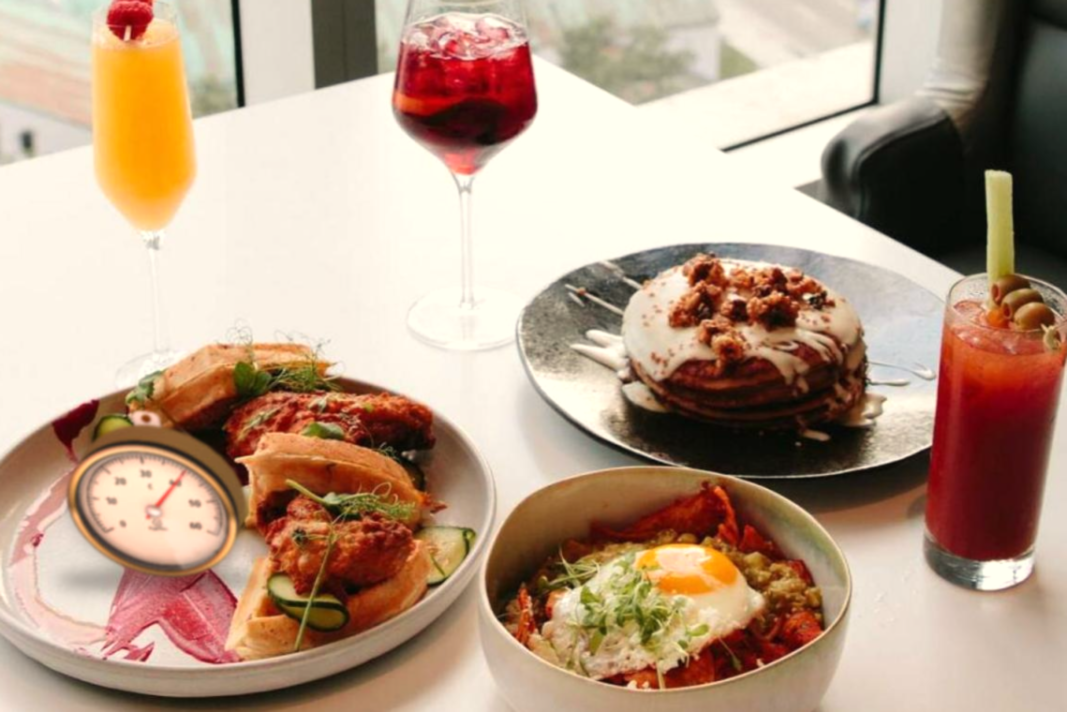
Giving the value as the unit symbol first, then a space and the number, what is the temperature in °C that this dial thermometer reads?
°C 40
